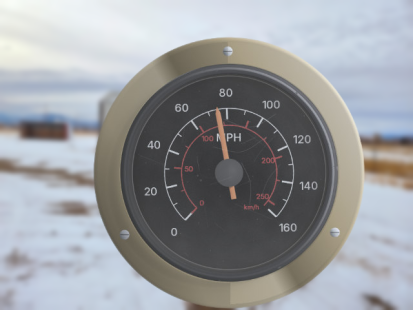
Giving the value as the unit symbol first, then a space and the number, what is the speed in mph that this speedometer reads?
mph 75
